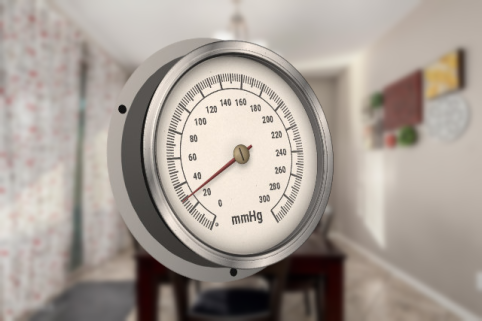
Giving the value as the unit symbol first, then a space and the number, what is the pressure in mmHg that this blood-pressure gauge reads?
mmHg 30
